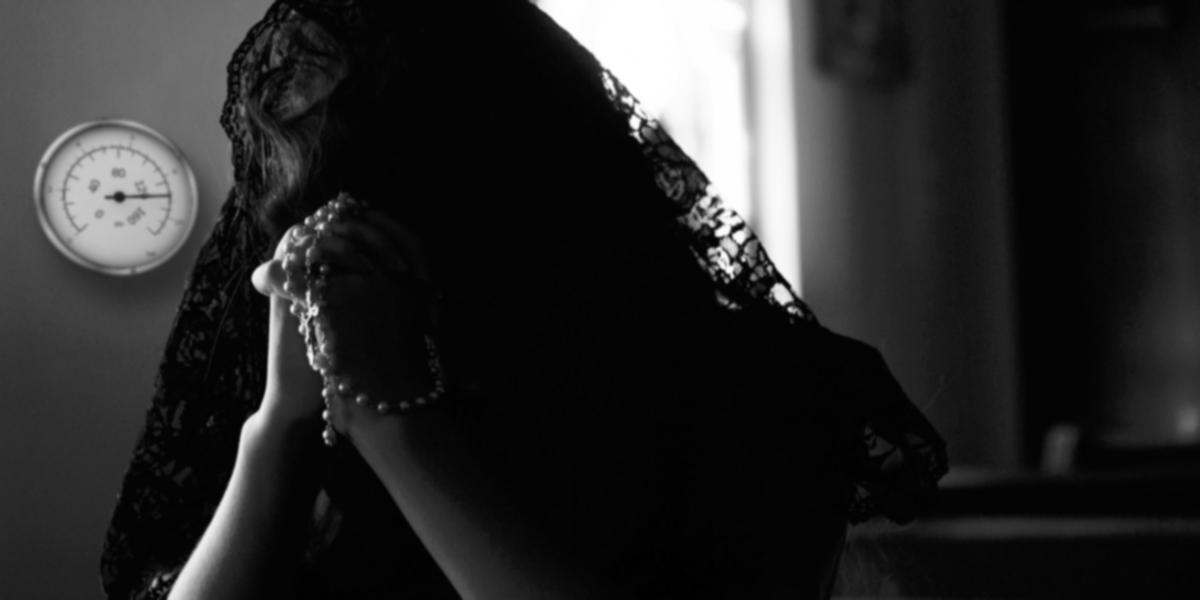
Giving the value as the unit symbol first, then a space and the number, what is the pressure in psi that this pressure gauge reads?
psi 130
